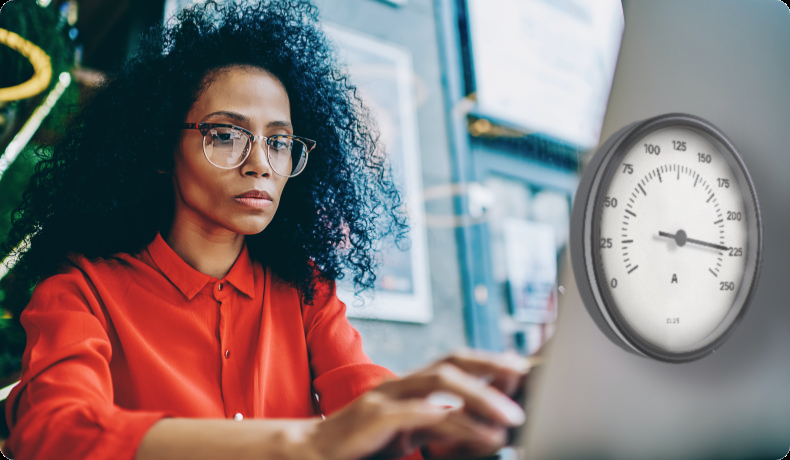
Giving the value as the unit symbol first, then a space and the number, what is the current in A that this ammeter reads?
A 225
